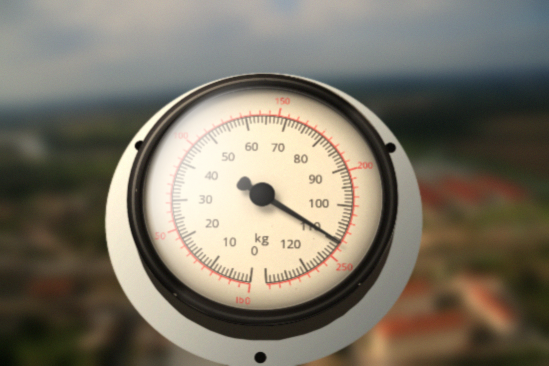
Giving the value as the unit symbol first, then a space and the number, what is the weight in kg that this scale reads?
kg 110
